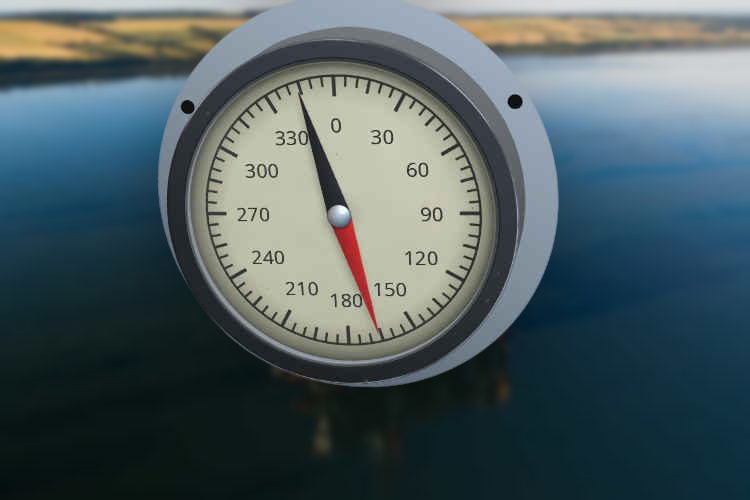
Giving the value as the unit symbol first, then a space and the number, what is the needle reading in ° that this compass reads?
° 165
